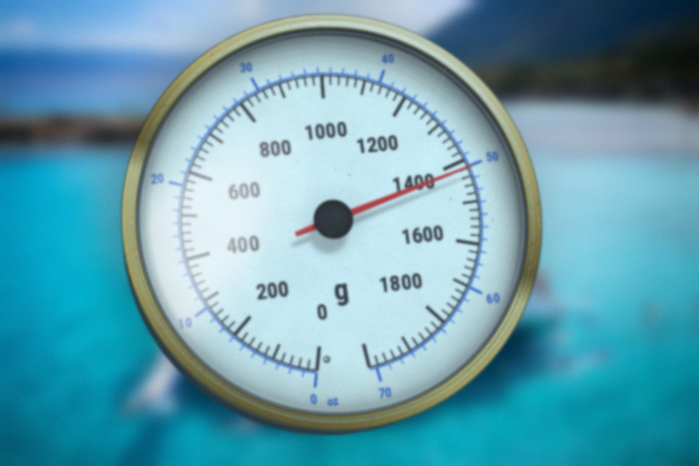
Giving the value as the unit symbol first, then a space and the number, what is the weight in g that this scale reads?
g 1420
